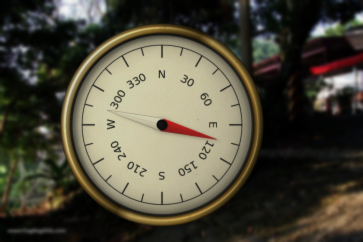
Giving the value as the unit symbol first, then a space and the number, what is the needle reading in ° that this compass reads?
° 105
